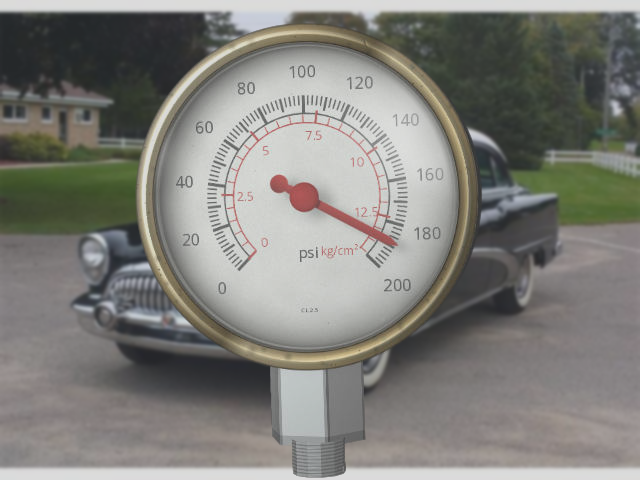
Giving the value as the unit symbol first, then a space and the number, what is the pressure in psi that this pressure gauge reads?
psi 188
